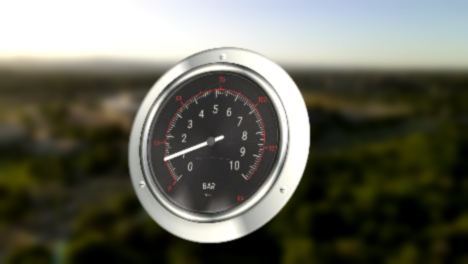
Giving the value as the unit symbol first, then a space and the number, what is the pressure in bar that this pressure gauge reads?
bar 1
